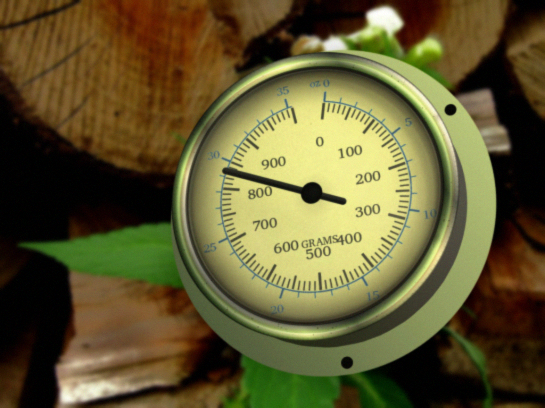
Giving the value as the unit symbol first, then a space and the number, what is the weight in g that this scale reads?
g 830
